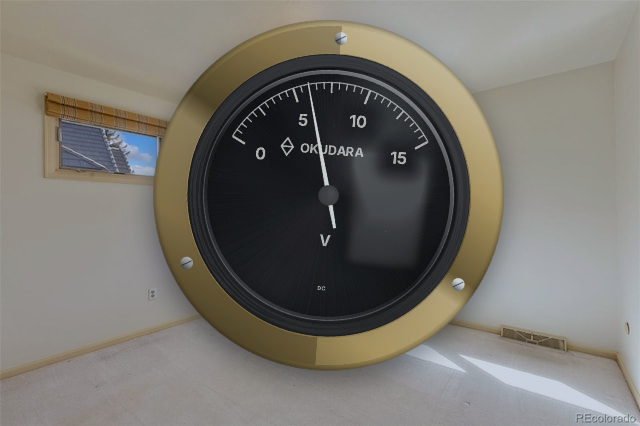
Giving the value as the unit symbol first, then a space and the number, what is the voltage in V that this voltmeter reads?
V 6
